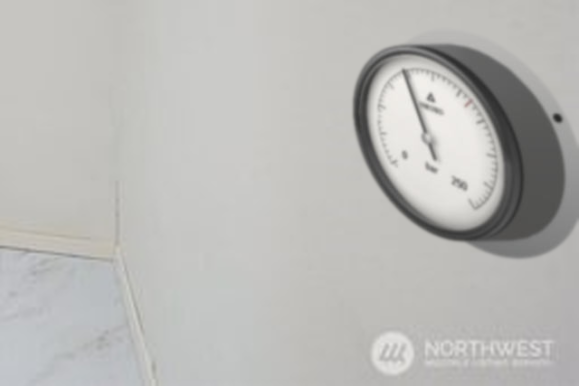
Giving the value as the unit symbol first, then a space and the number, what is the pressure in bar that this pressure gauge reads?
bar 100
